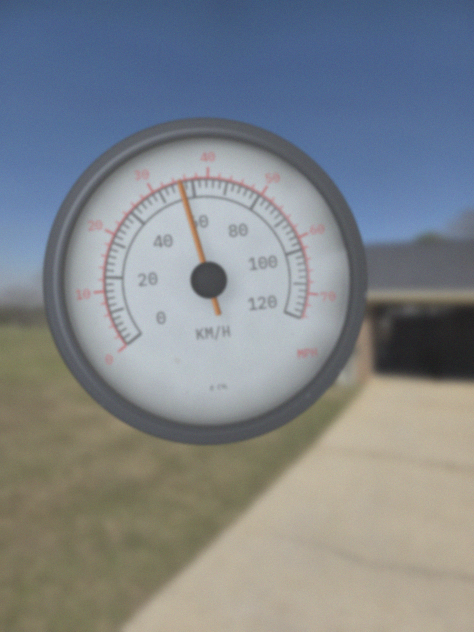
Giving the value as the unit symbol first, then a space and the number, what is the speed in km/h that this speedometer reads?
km/h 56
